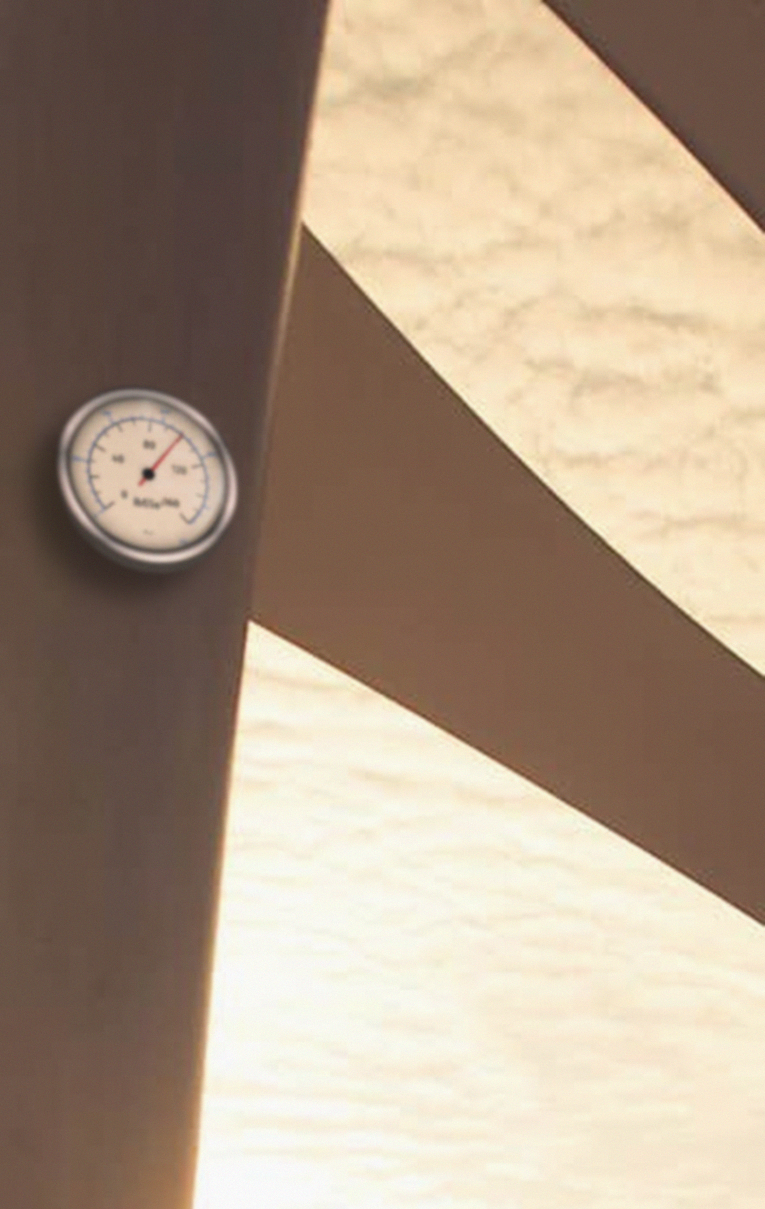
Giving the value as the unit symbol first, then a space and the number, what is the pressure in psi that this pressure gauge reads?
psi 100
